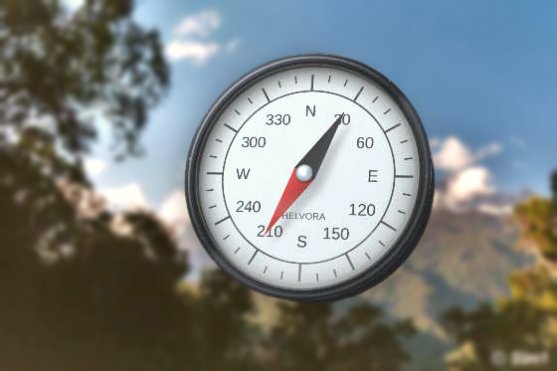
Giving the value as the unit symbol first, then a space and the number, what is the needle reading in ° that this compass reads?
° 210
